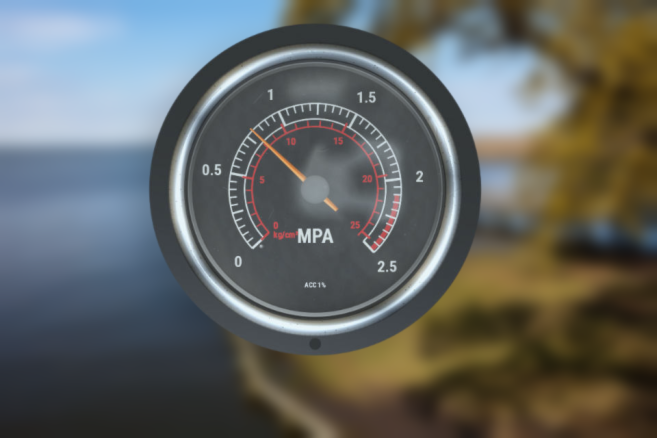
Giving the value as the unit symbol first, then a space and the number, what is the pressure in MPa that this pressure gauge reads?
MPa 0.8
